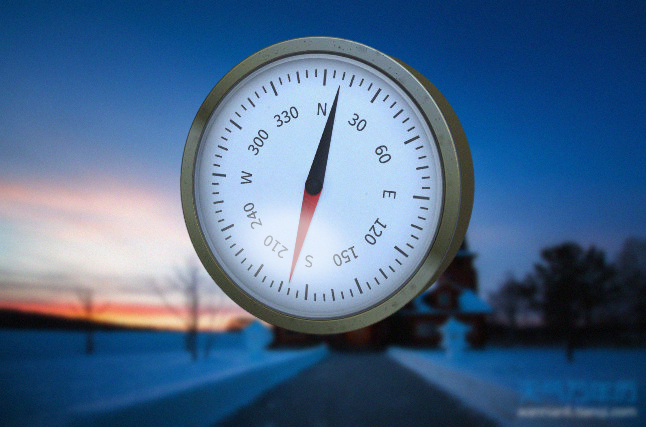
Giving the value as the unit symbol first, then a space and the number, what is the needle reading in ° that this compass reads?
° 190
